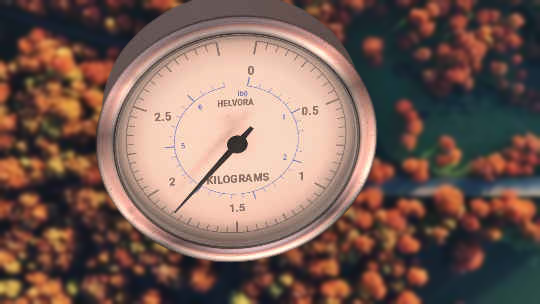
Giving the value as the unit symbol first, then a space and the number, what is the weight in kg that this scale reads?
kg 1.85
